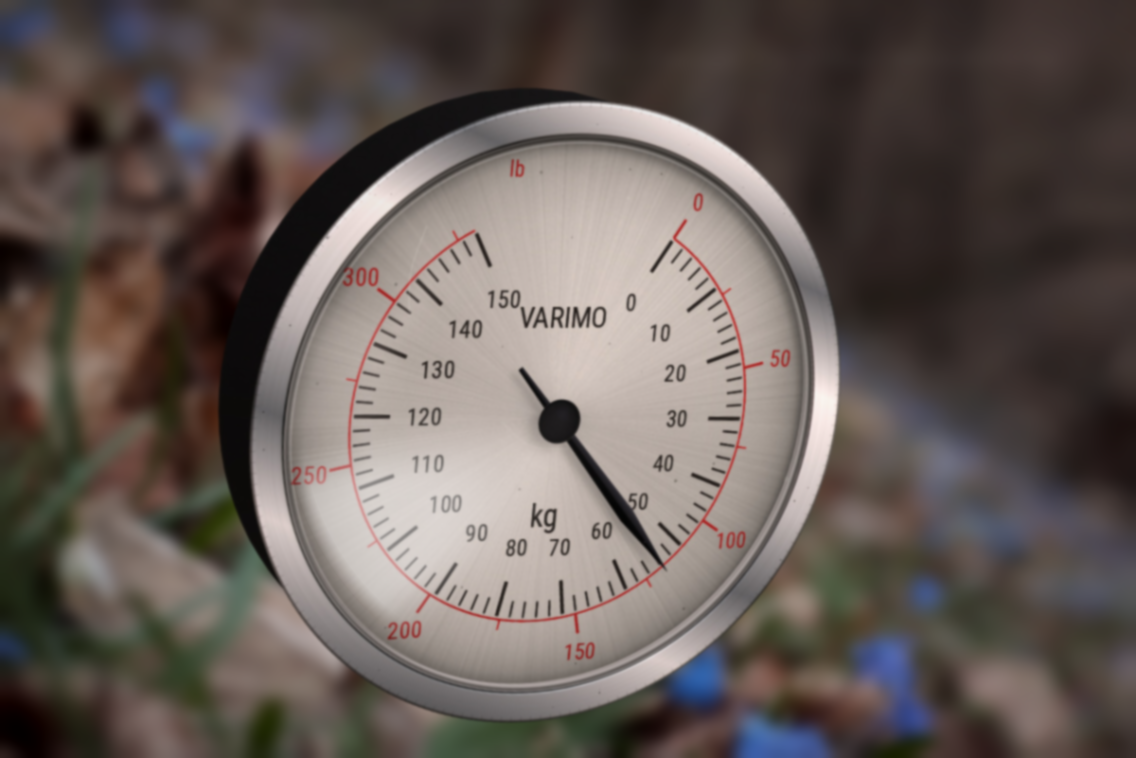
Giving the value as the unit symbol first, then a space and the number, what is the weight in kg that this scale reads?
kg 54
